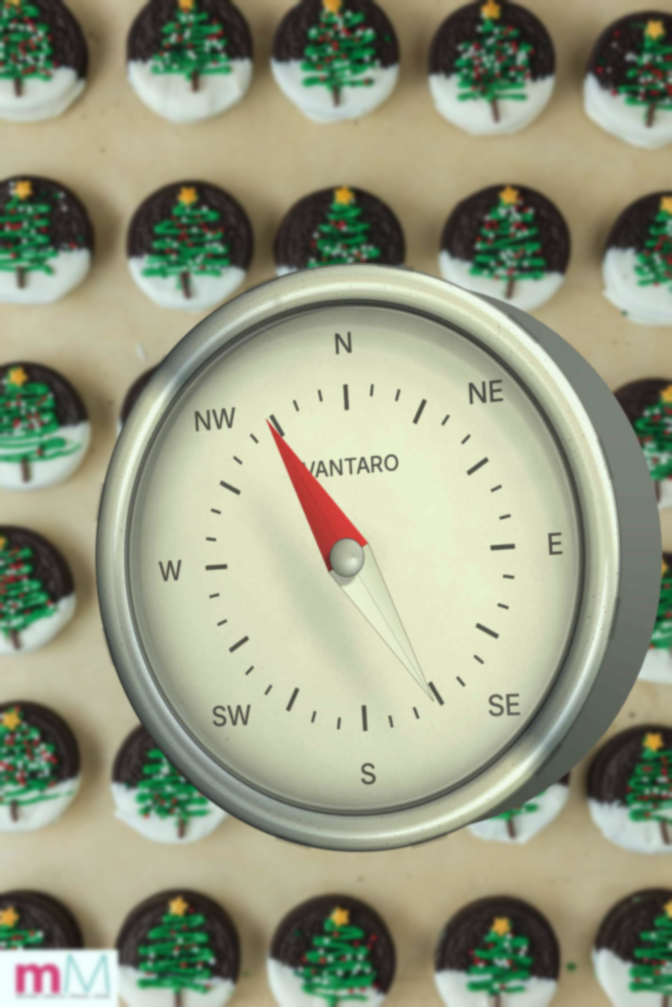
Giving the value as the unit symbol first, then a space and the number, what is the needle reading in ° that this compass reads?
° 330
